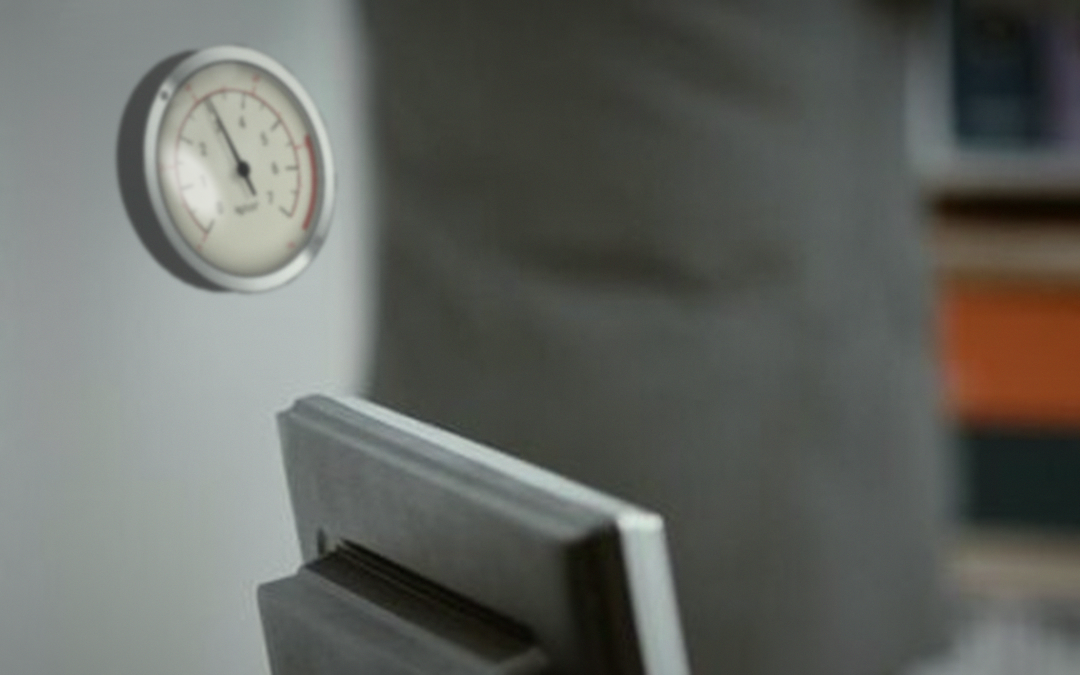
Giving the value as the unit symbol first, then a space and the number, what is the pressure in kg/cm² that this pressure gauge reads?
kg/cm² 3
